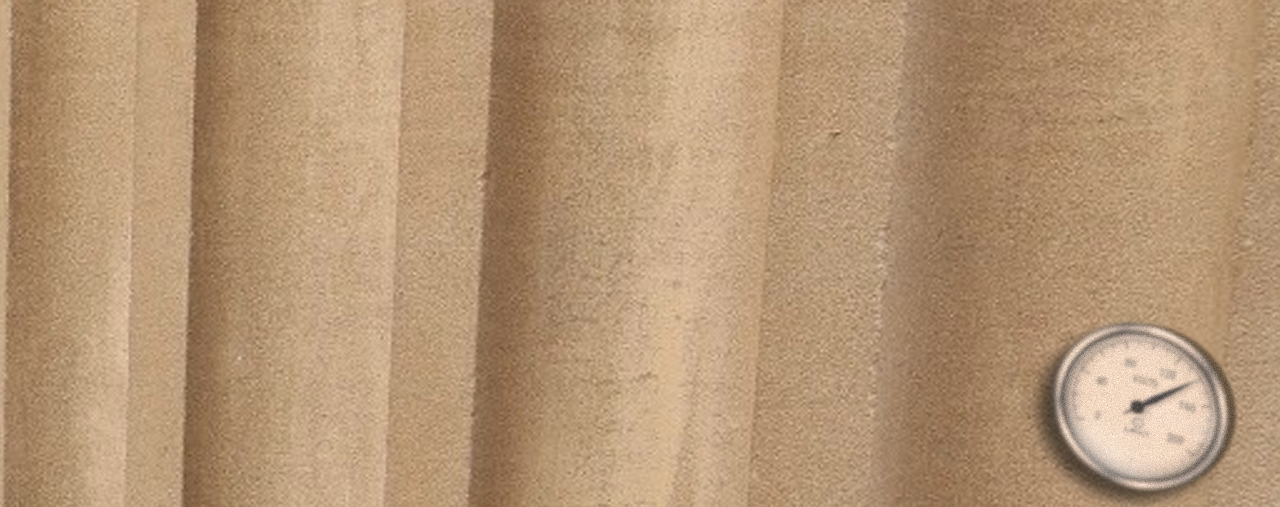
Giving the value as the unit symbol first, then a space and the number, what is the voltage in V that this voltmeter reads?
V 140
